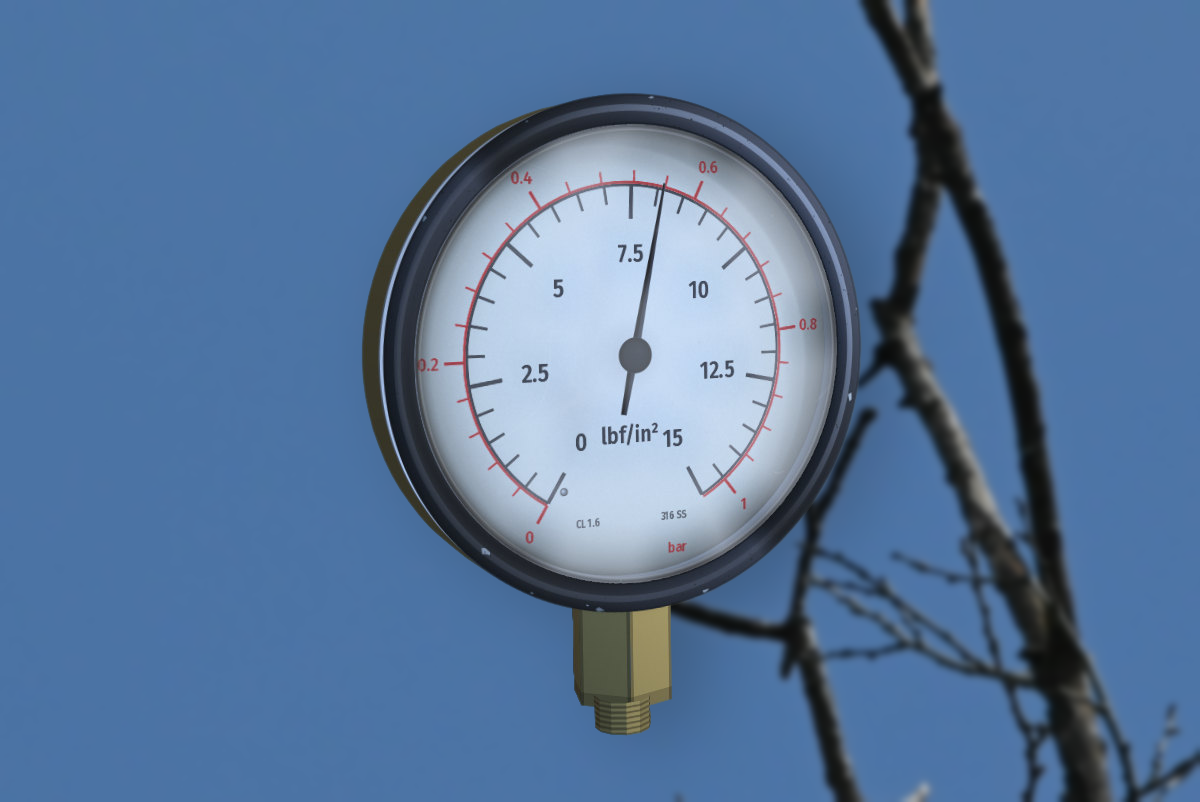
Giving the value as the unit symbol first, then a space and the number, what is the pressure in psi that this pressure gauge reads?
psi 8
